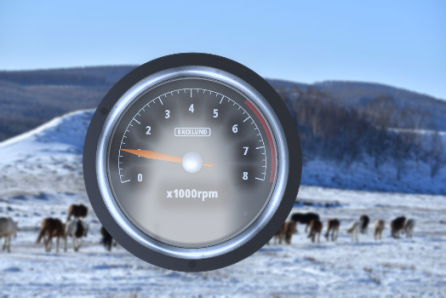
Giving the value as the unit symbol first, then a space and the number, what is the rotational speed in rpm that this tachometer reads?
rpm 1000
